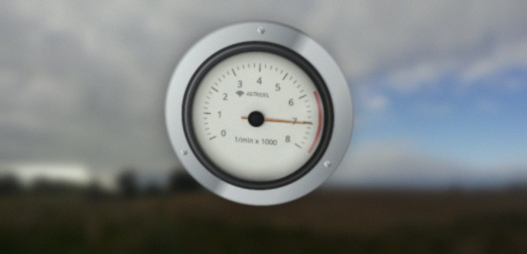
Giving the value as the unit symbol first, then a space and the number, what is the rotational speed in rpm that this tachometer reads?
rpm 7000
